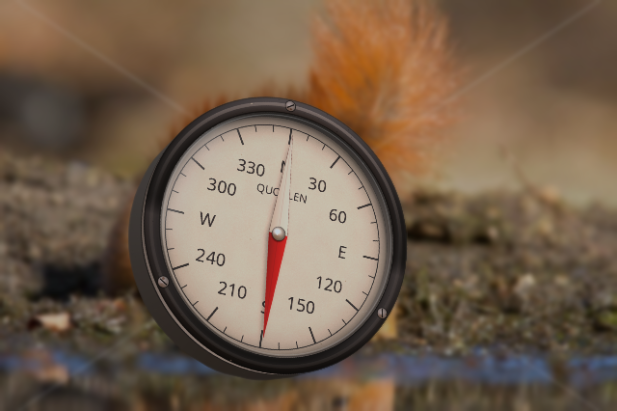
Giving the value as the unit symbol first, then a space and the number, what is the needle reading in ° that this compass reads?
° 180
